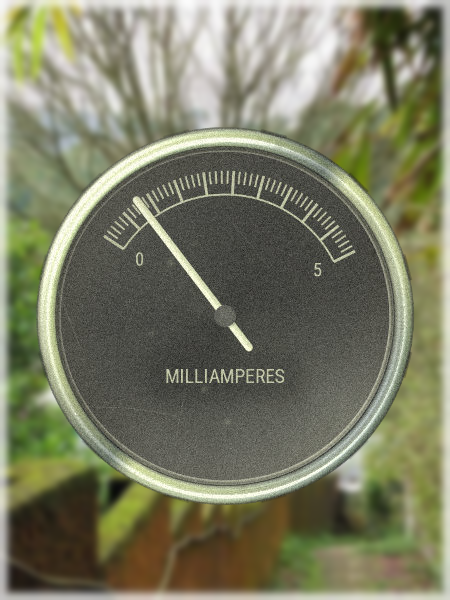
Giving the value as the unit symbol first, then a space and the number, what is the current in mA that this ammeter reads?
mA 0.8
